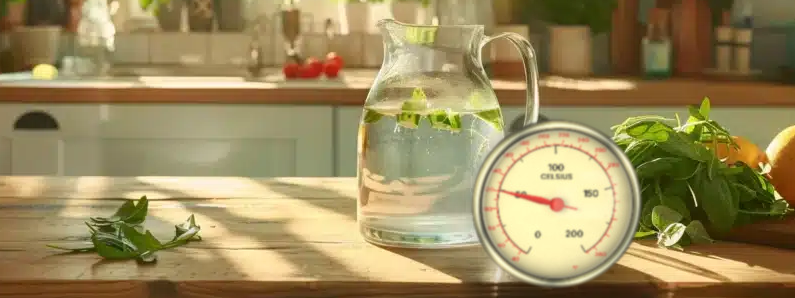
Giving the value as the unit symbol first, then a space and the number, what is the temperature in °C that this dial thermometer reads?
°C 50
